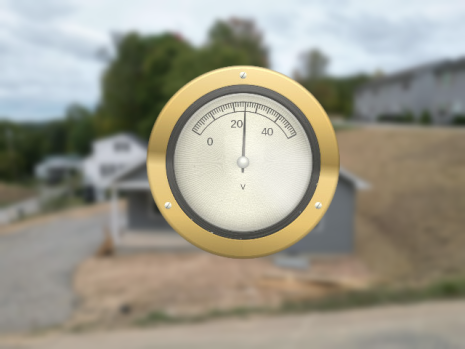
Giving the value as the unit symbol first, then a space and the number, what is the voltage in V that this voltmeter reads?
V 25
